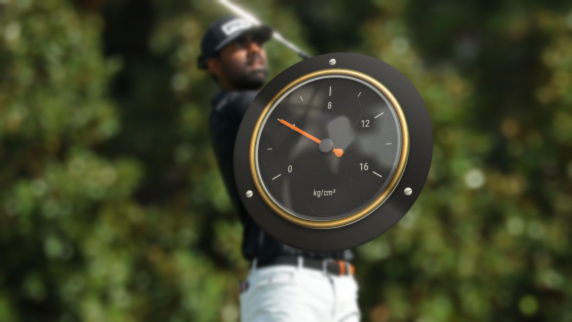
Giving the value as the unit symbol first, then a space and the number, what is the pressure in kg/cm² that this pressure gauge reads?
kg/cm² 4
